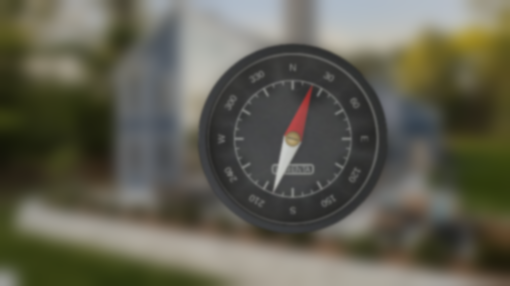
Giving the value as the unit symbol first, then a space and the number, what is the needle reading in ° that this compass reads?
° 20
